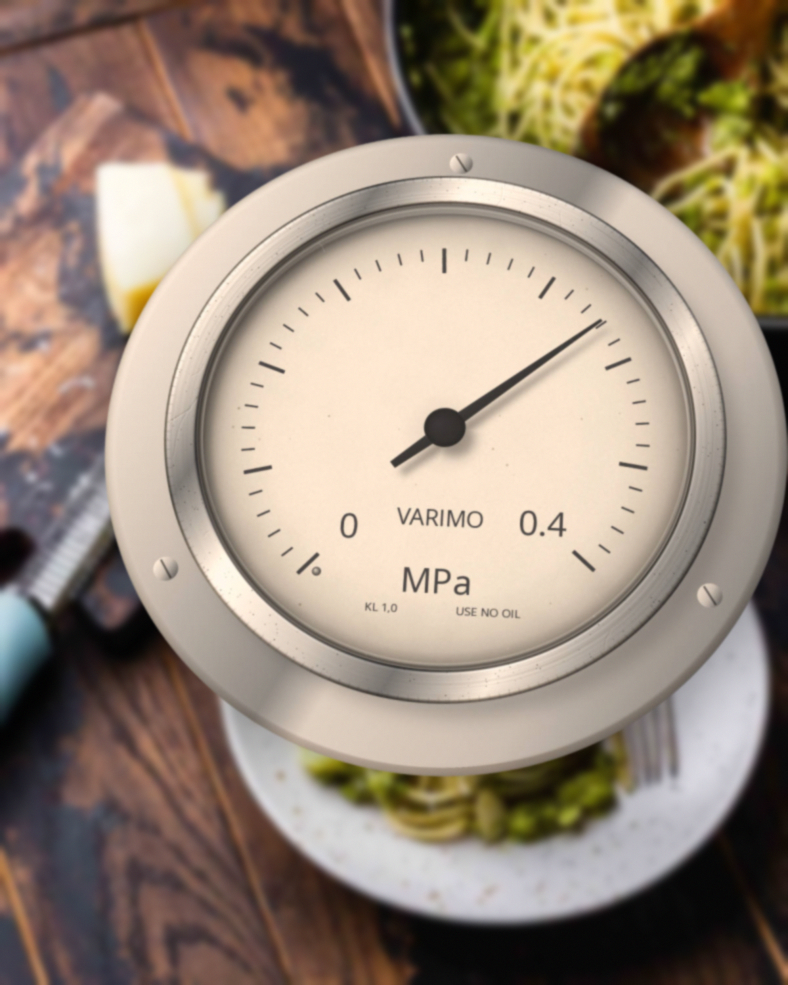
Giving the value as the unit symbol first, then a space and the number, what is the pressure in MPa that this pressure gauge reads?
MPa 0.28
